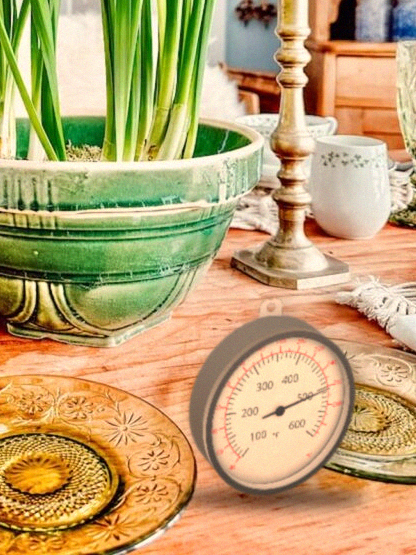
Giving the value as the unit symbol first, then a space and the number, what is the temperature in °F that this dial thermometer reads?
°F 500
